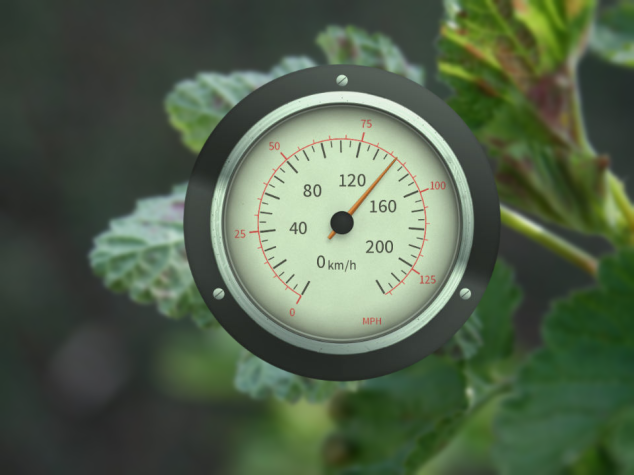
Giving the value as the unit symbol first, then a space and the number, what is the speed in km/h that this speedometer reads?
km/h 140
